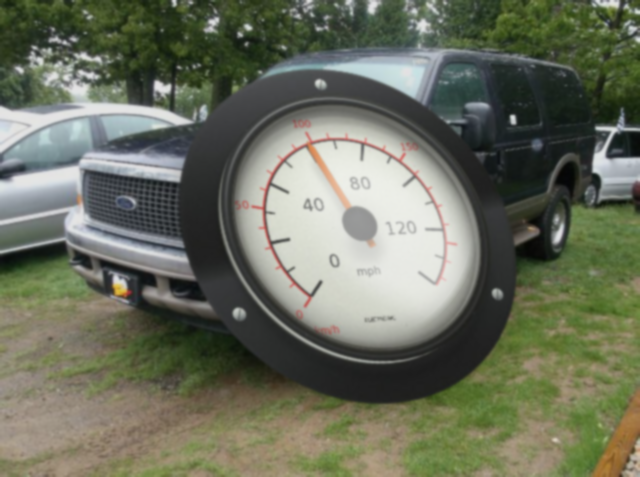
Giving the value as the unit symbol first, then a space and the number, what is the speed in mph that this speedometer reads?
mph 60
